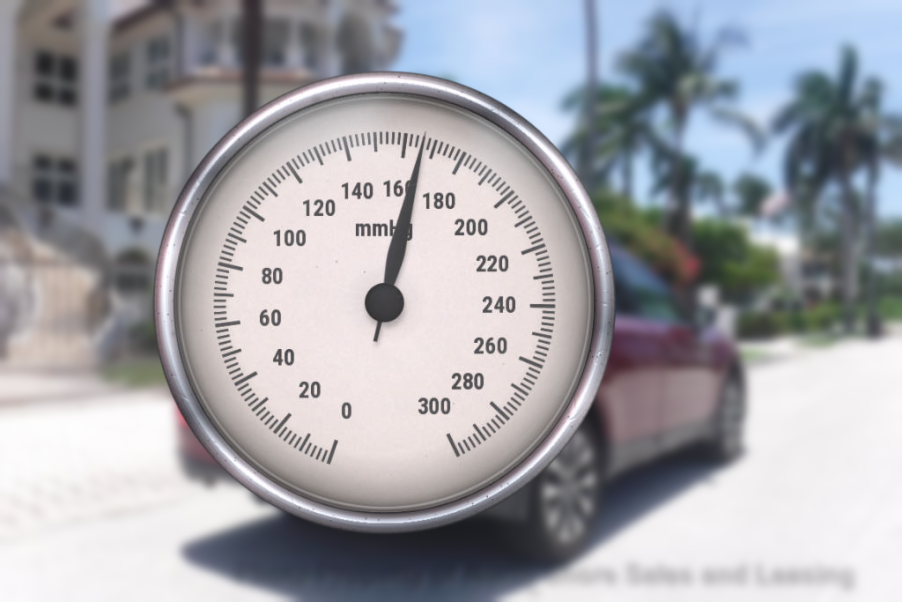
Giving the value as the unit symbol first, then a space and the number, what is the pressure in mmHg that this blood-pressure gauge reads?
mmHg 166
